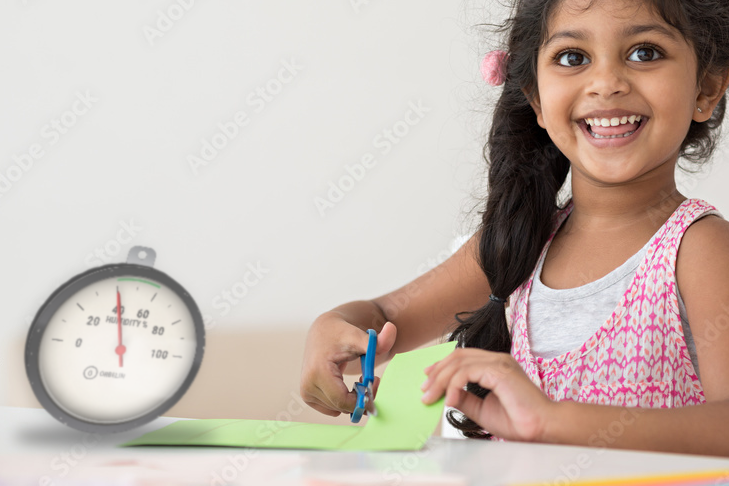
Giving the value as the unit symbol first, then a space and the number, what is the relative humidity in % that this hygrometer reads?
% 40
